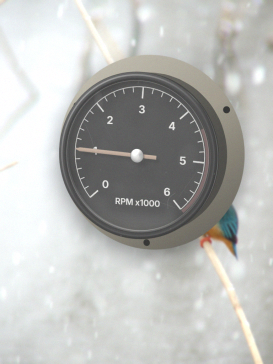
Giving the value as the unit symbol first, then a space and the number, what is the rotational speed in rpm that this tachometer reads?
rpm 1000
